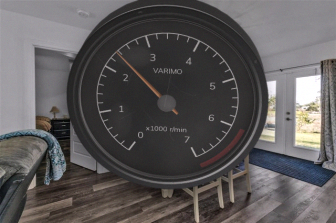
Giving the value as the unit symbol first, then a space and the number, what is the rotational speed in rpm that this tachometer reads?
rpm 2400
